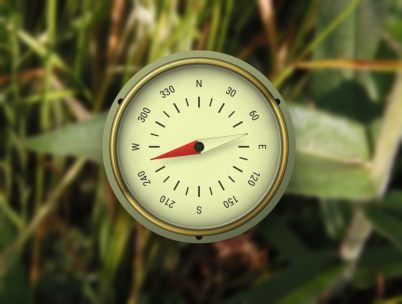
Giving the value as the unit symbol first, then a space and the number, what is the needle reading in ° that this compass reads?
° 255
